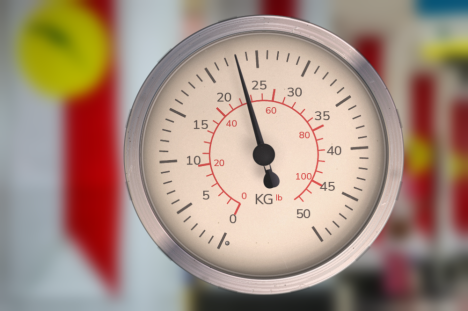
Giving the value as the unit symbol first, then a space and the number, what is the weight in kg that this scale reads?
kg 23
